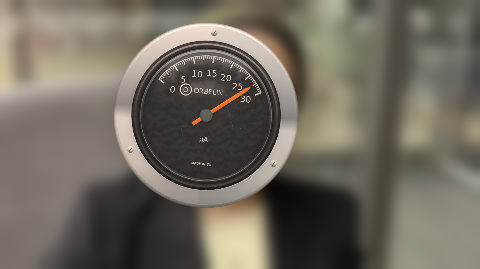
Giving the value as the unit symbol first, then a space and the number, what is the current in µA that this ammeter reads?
µA 27.5
